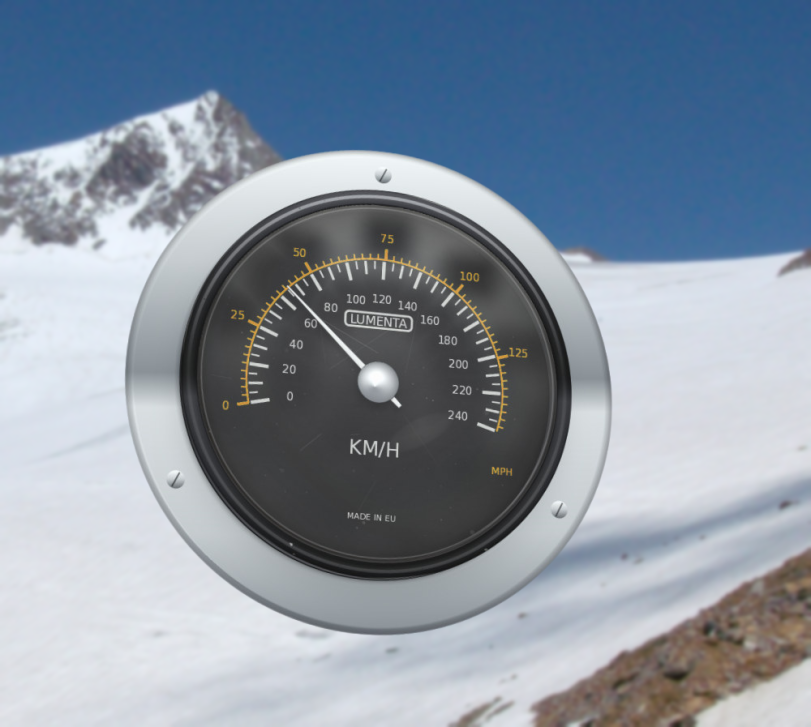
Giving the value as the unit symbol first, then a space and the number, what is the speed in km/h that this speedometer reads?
km/h 65
